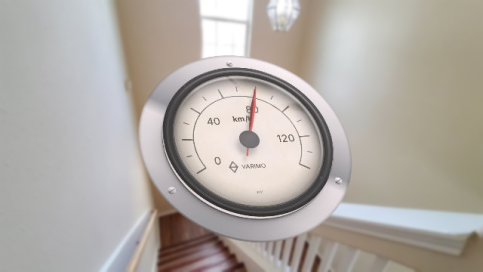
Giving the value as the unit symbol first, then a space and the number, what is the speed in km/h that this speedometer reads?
km/h 80
